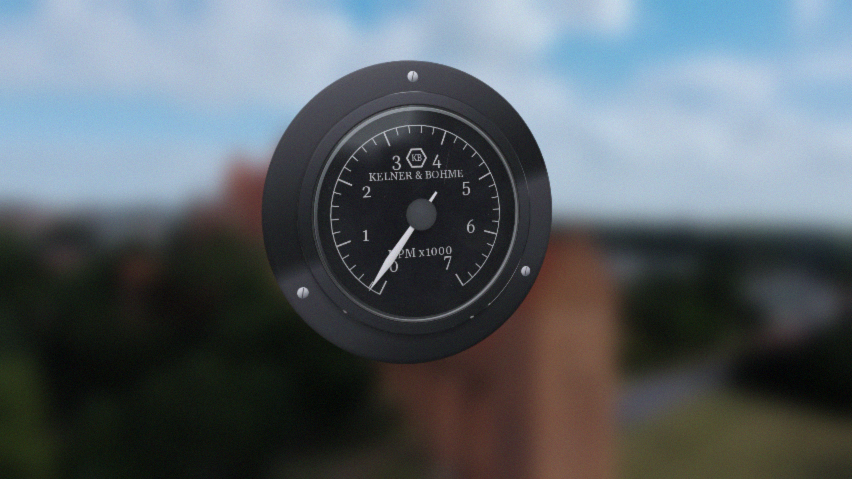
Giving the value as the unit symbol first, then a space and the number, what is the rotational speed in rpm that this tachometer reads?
rpm 200
